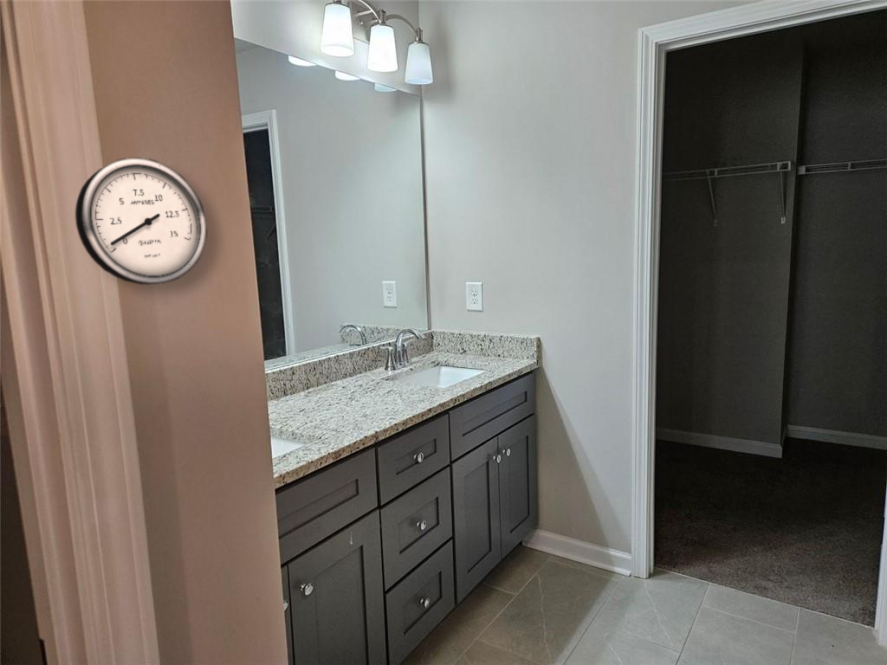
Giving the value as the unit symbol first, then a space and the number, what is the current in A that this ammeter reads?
A 0.5
